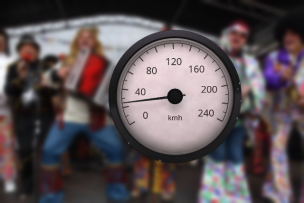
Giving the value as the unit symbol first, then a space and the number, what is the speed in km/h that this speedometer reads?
km/h 25
